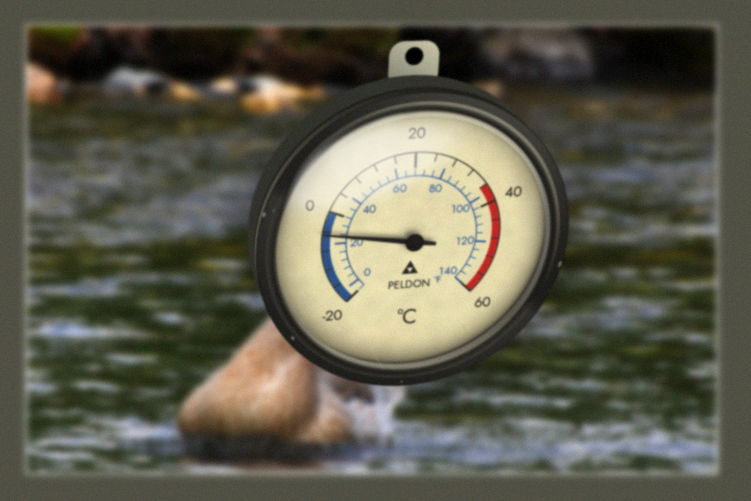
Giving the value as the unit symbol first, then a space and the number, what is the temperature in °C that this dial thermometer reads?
°C -4
